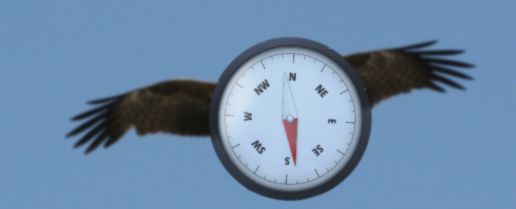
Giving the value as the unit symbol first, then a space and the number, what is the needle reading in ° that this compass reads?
° 170
